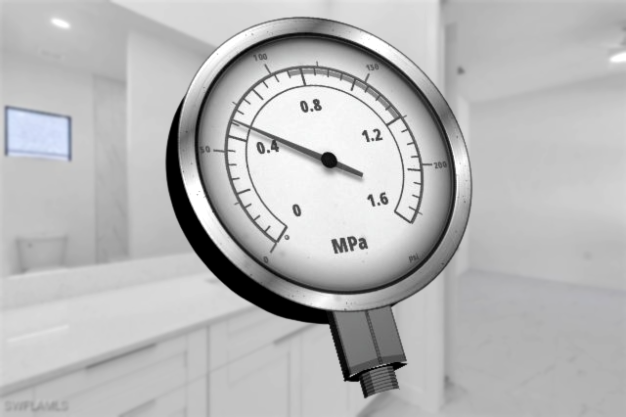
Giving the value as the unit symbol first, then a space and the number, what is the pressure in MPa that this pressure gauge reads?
MPa 0.45
